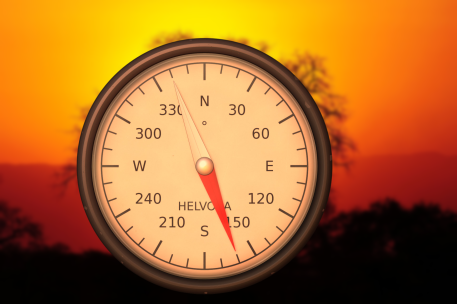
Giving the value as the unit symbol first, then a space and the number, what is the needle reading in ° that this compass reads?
° 160
